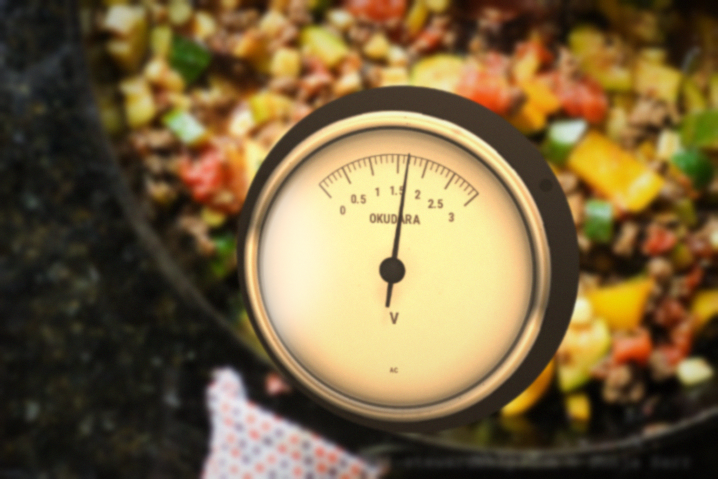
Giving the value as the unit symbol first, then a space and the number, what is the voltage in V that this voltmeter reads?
V 1.7
